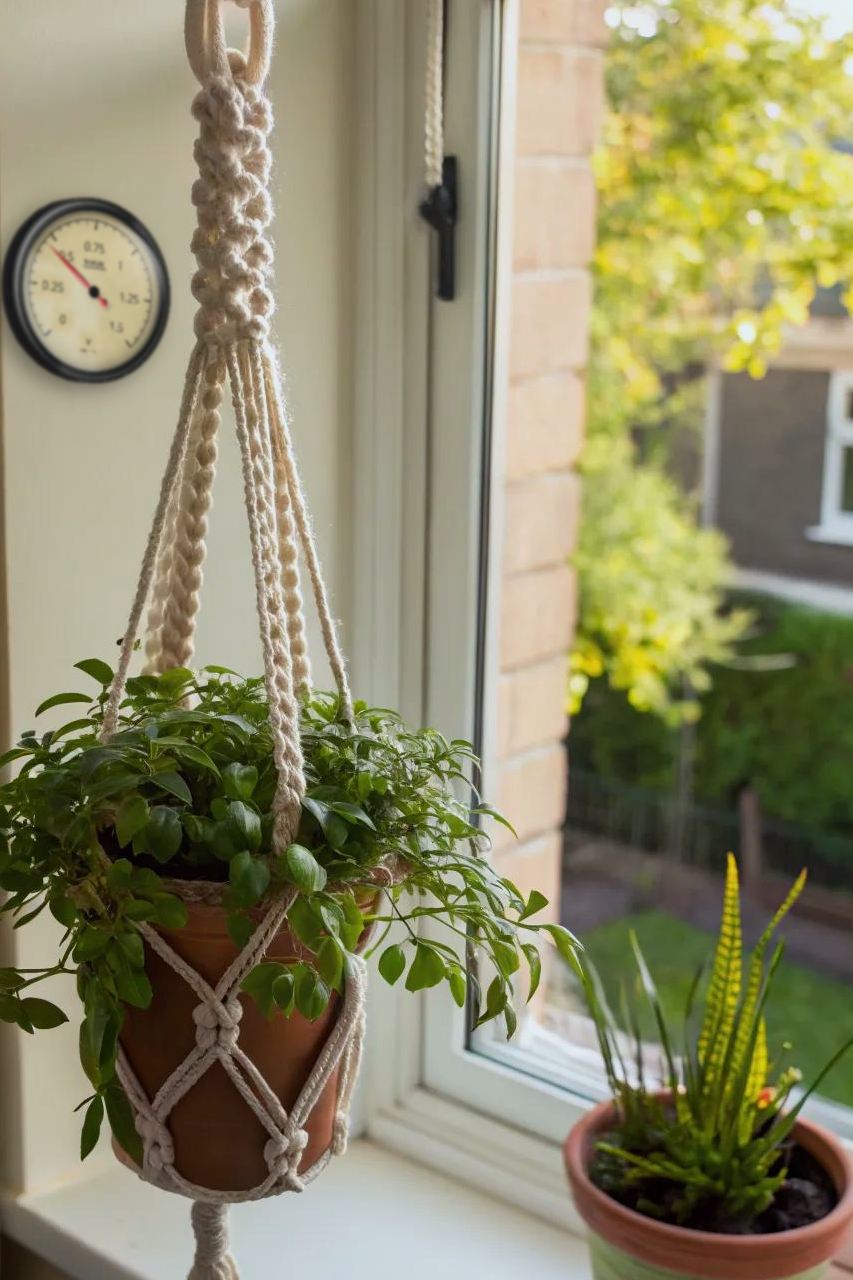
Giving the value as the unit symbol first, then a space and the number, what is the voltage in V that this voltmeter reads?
V 0.45
